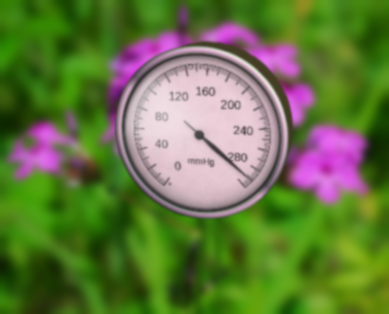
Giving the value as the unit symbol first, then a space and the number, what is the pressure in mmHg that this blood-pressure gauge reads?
mmHg 290
